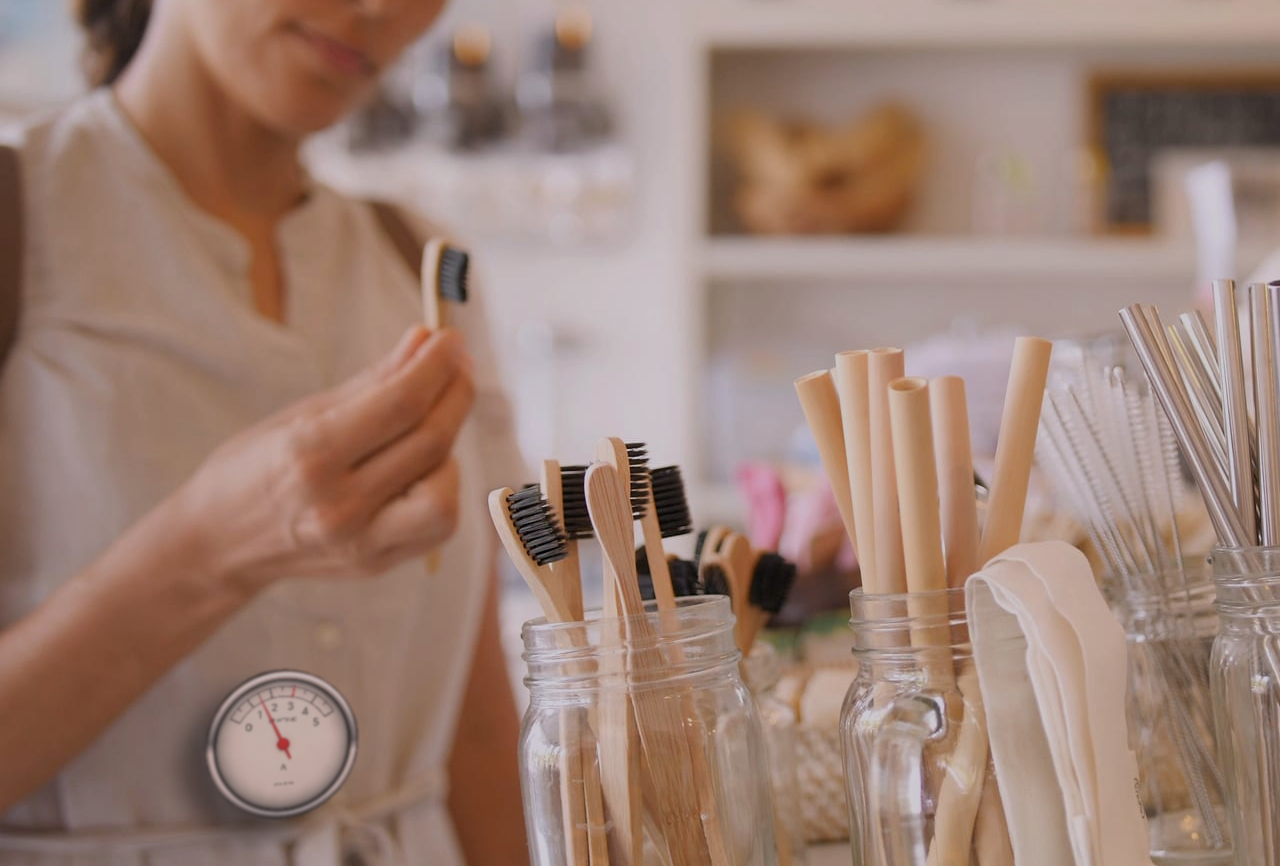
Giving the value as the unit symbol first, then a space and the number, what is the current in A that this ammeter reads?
A 1.5
